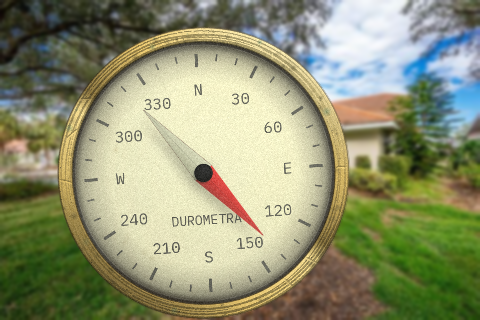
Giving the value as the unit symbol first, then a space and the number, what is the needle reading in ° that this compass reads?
° 140
